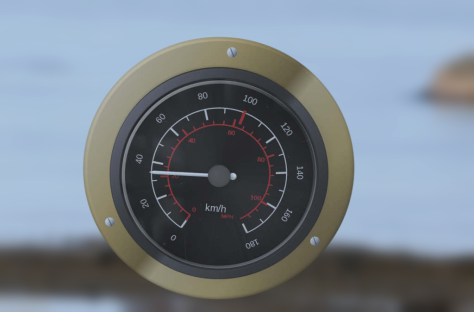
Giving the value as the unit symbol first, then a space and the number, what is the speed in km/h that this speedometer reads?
km/h 35
